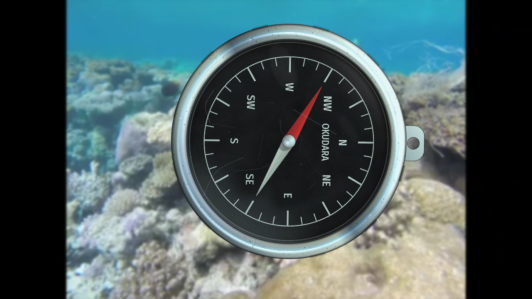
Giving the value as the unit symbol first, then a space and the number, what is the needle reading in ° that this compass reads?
° 300
